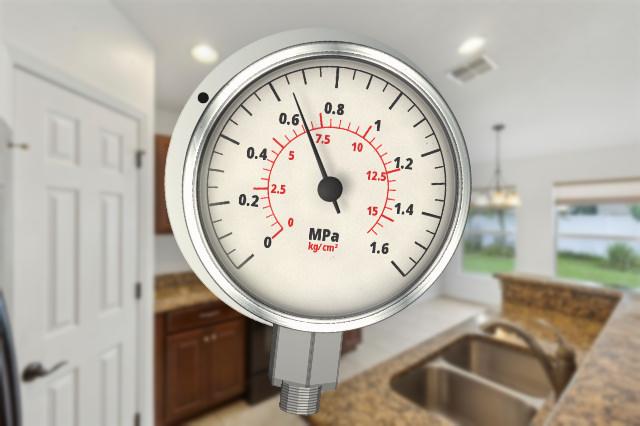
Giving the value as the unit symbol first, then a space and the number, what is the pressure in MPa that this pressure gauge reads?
MPa 0.65
